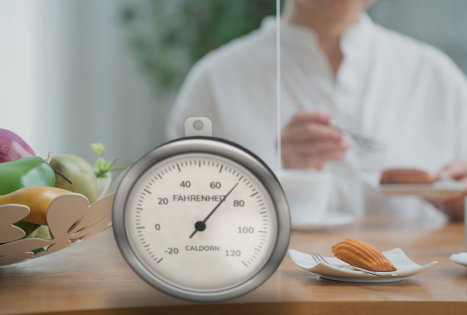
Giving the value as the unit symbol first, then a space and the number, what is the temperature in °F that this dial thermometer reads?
°F 70
